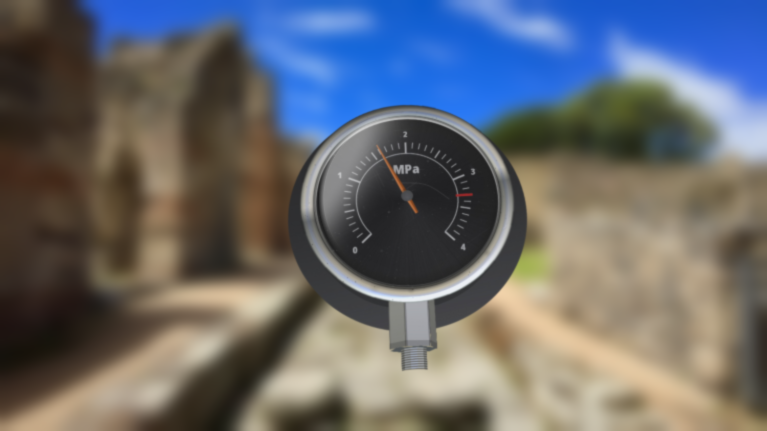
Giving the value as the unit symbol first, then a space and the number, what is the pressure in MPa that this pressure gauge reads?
MPa 1.6
